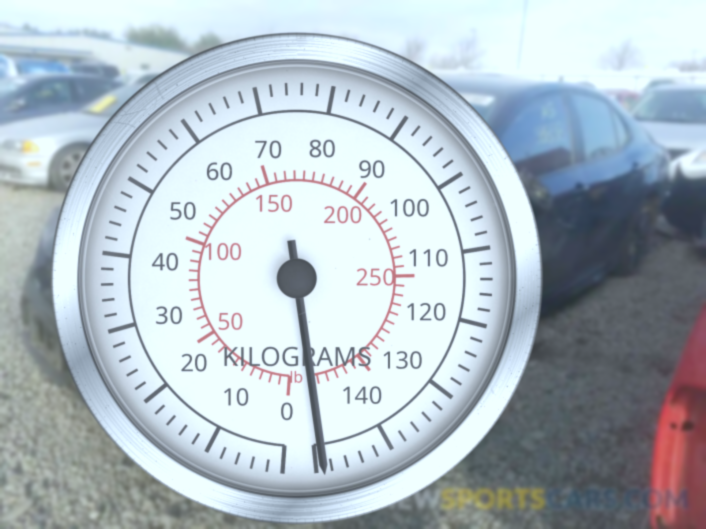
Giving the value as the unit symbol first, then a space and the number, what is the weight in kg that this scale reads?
kg 149
